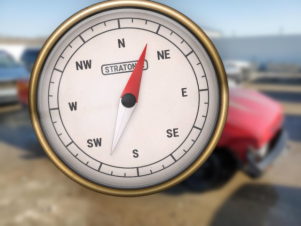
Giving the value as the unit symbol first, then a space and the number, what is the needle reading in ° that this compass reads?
° 25
